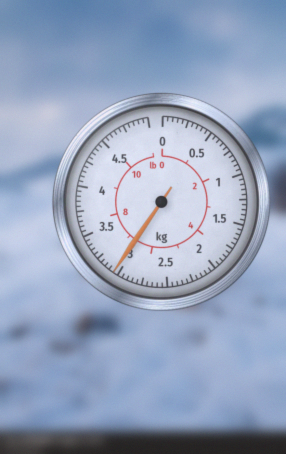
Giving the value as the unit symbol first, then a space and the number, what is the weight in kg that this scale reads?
kg 3.05
